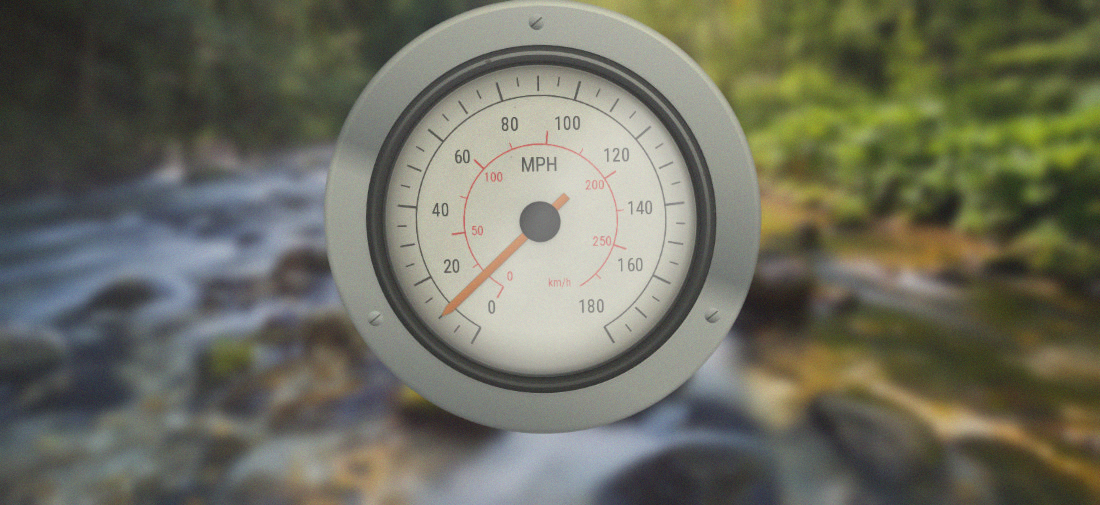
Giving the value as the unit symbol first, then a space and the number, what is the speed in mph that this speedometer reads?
mph 10
